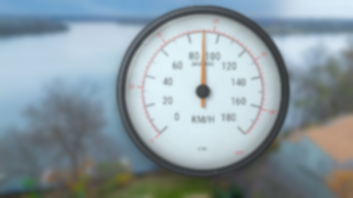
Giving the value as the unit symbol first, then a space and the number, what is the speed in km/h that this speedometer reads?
km/h 90
